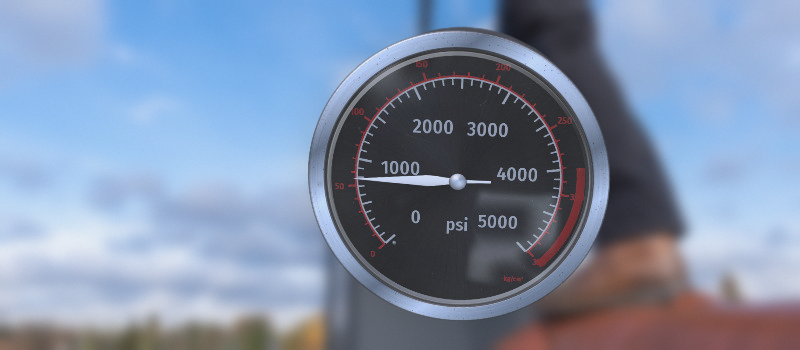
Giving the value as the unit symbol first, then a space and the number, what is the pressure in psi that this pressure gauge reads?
psi 800
